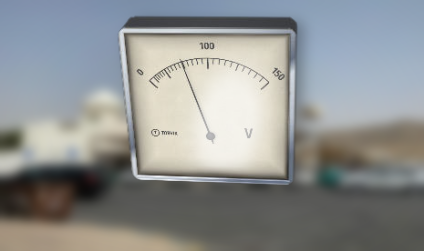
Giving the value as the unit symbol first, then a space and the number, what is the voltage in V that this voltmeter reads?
V 75
